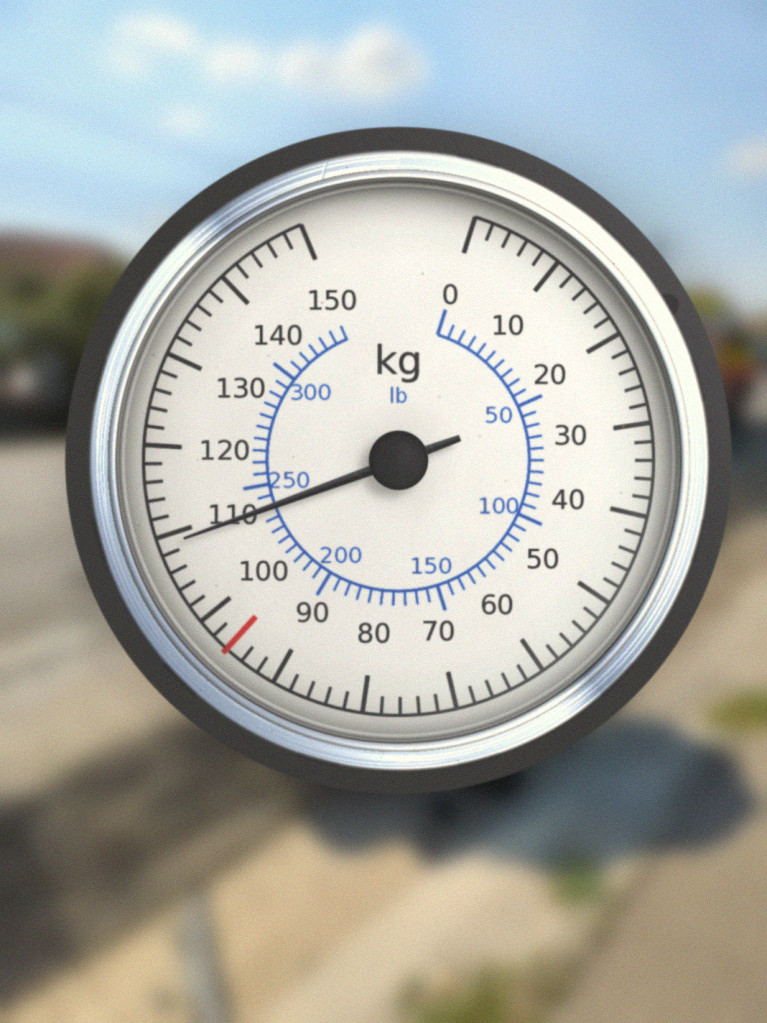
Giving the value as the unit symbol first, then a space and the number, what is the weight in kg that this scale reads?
kg 109
